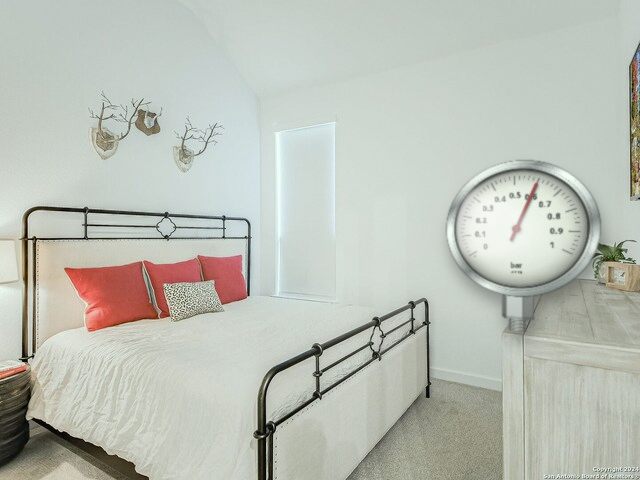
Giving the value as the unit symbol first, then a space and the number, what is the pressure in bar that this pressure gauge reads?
bar 0.6
